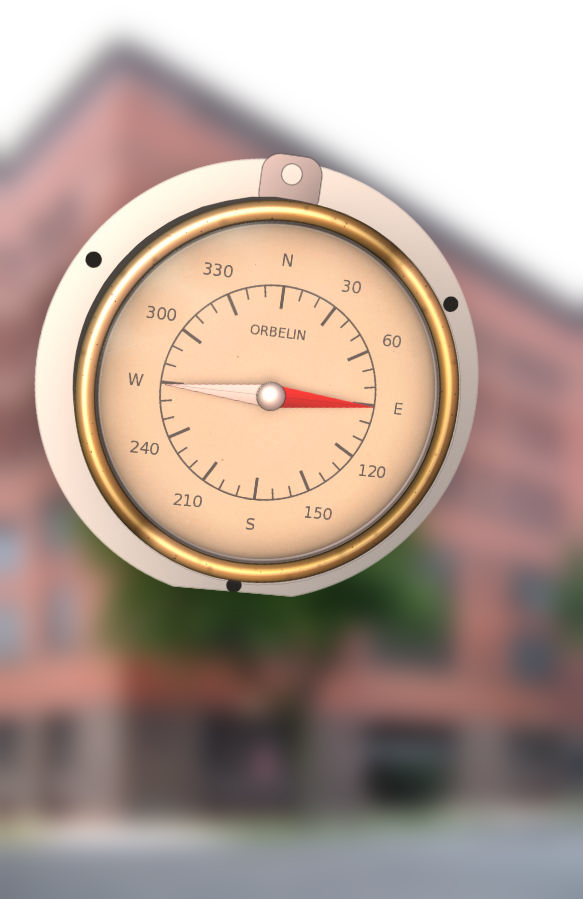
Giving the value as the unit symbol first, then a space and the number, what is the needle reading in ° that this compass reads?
° 90
